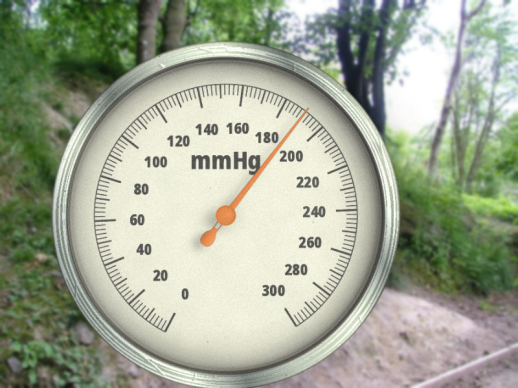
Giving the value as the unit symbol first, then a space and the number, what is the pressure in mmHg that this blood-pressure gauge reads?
mmHg 190
